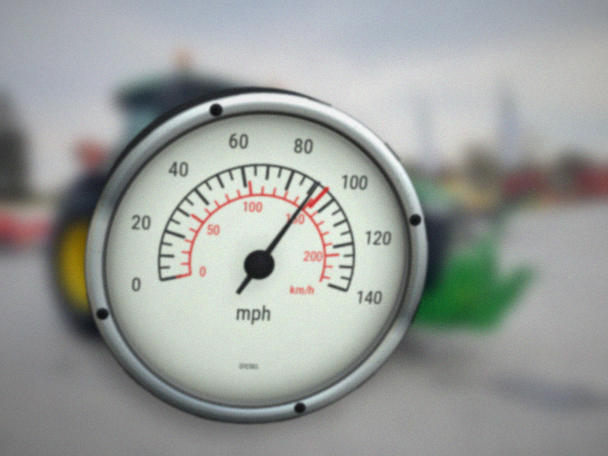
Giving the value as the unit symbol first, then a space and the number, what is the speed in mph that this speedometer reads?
mph 90
